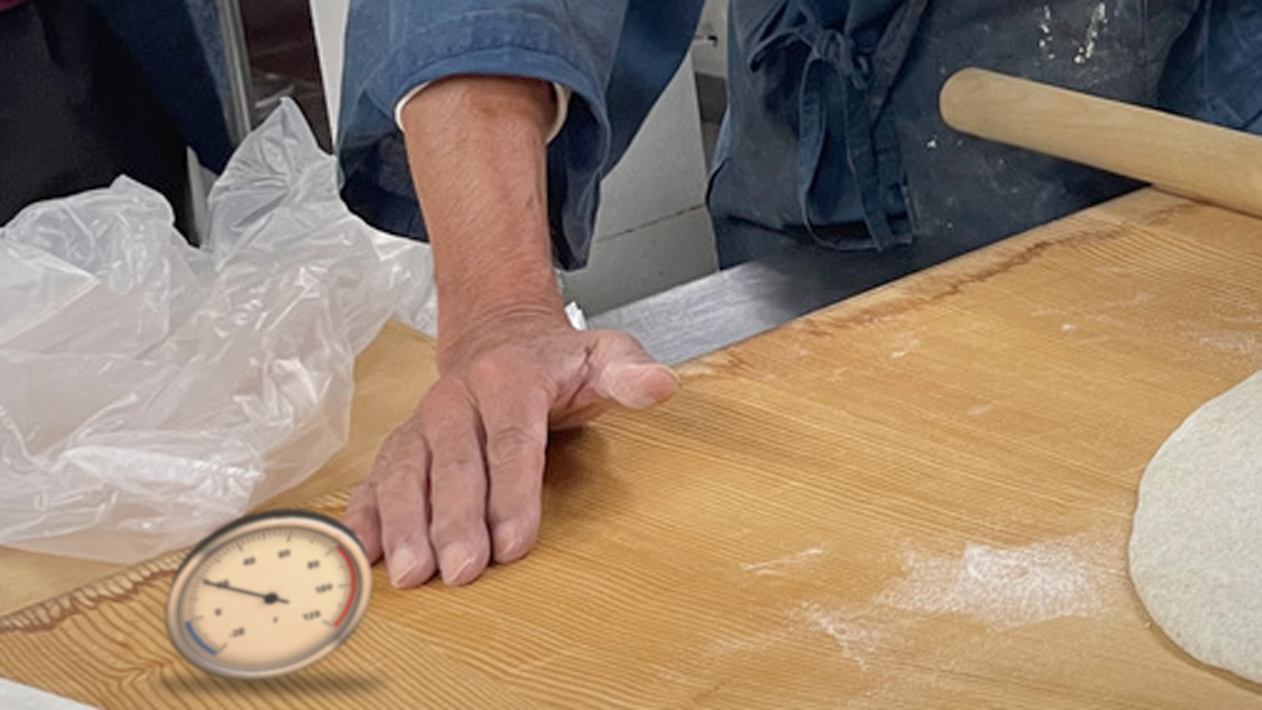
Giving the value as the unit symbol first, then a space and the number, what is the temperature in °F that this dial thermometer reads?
°F 20
